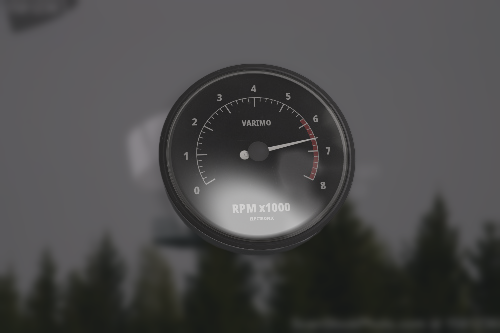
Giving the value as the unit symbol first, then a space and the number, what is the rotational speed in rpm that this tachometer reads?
rpm 6600
